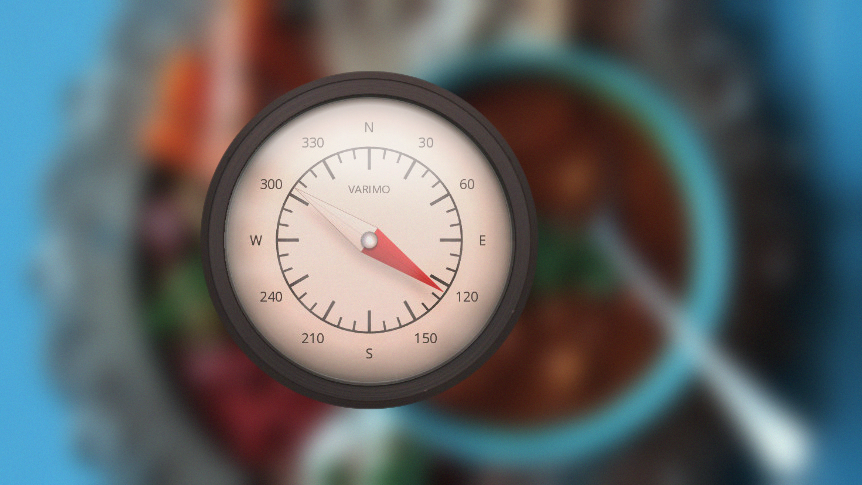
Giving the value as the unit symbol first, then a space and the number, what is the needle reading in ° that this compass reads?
° 125
